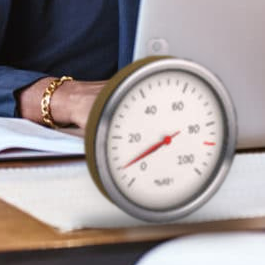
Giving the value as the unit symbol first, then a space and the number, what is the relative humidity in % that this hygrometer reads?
% 8
